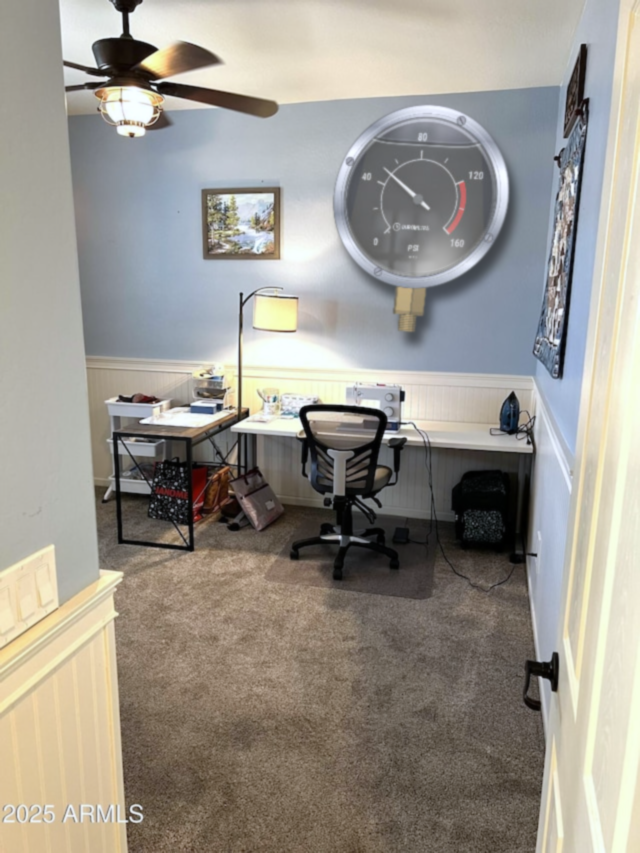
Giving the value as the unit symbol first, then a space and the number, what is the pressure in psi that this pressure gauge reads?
psi 50
